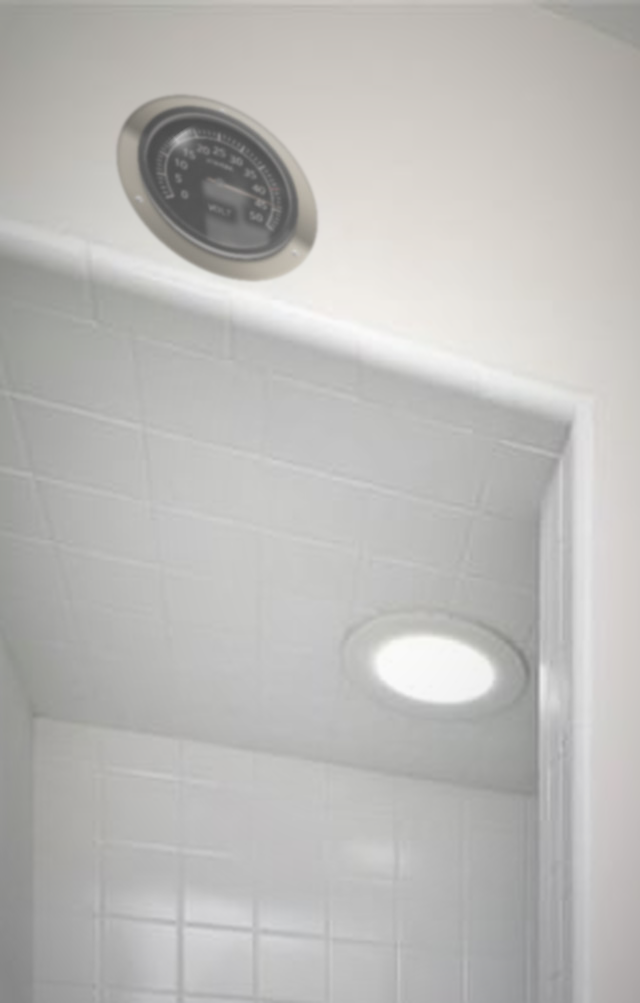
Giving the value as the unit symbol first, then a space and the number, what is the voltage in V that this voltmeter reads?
V 45
